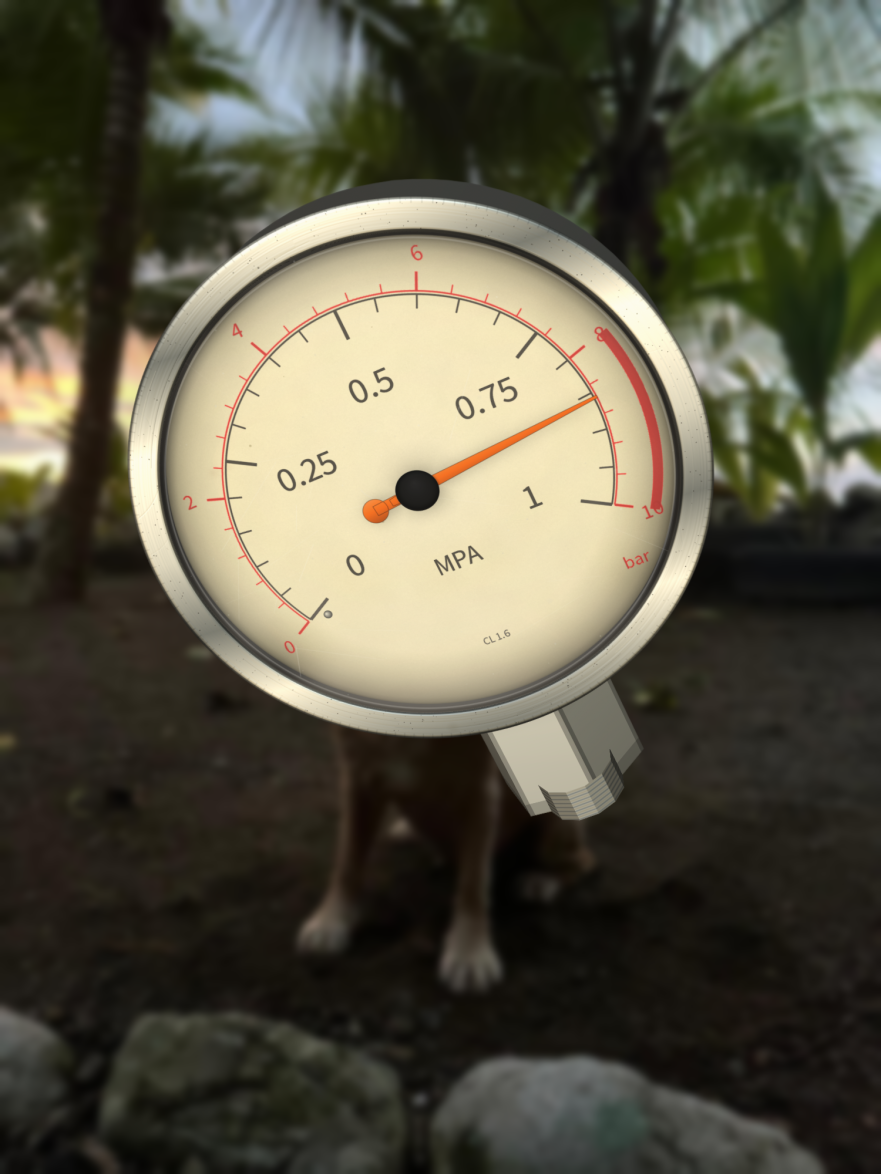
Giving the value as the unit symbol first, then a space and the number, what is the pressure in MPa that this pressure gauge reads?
MPa 0.85
